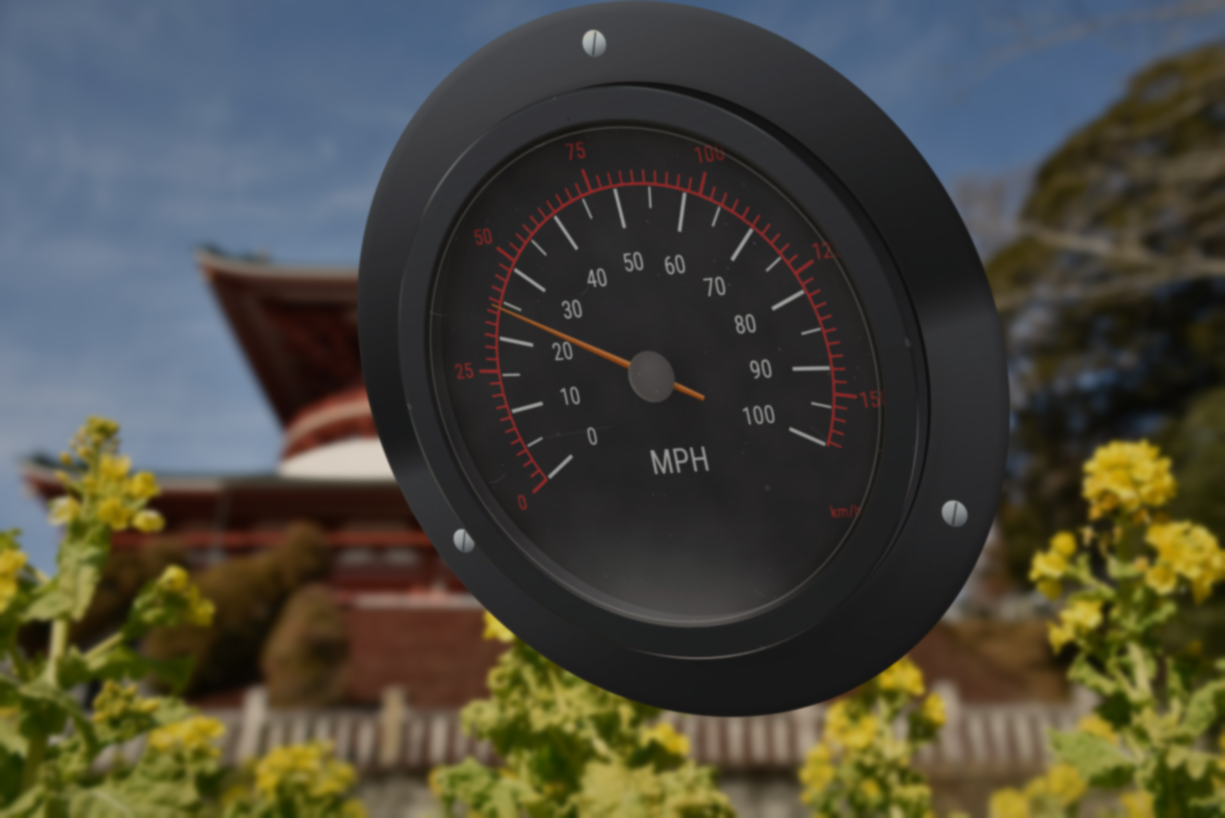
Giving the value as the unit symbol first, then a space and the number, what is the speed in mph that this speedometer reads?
mph 25
